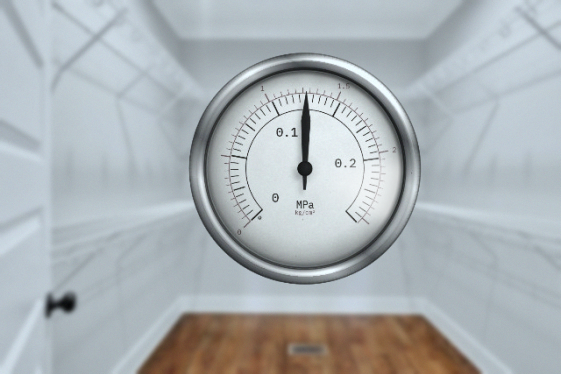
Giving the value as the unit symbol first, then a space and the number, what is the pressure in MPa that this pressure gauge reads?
MPa 0.125
